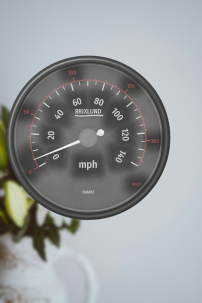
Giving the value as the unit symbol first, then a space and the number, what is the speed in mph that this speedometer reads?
mph 5
